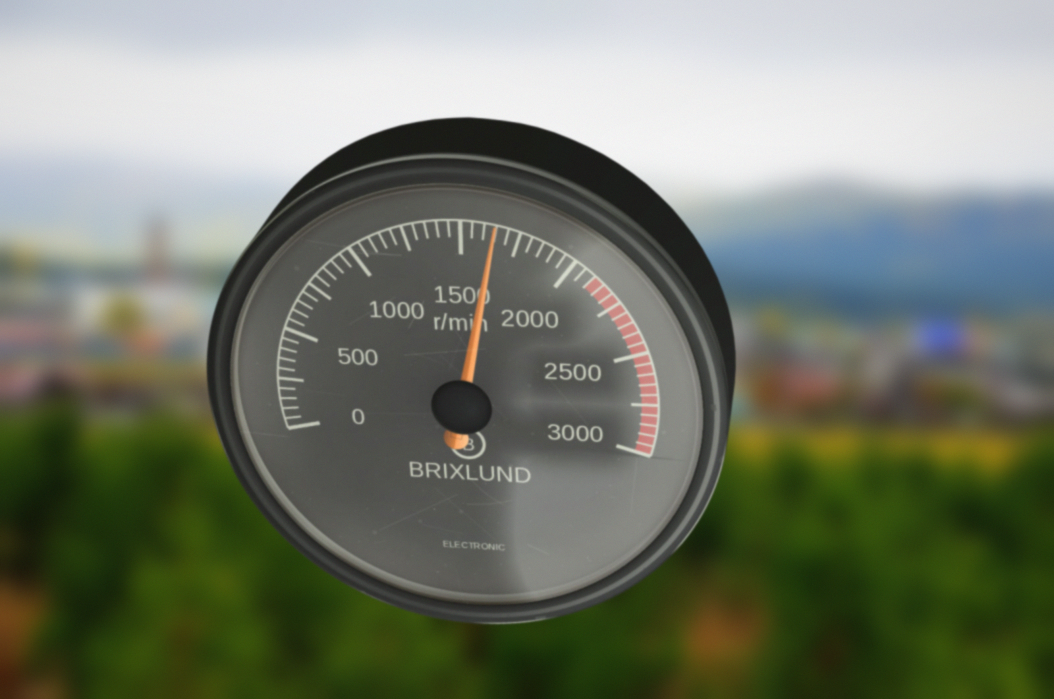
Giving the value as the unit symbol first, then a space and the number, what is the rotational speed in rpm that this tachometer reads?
rpm 1650
